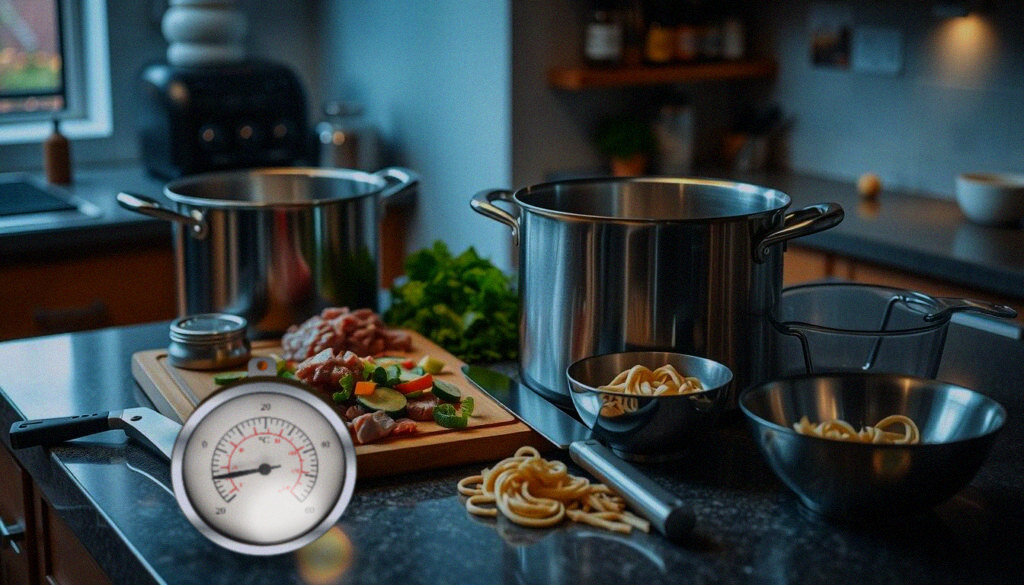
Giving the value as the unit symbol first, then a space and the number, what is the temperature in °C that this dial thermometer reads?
°C -10
